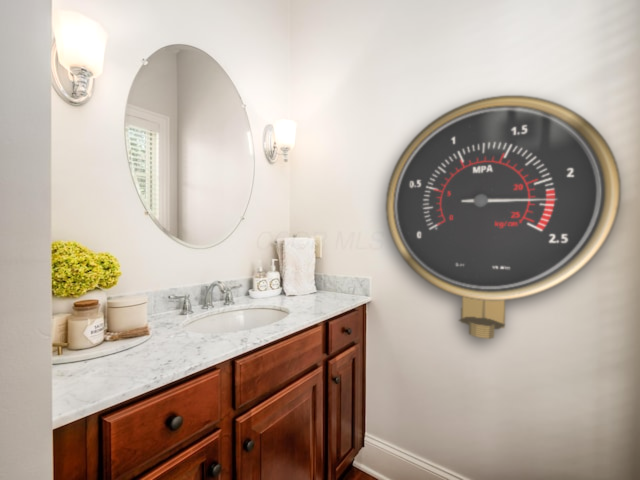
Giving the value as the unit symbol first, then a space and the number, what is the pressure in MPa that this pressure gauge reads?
MPa 2.2
